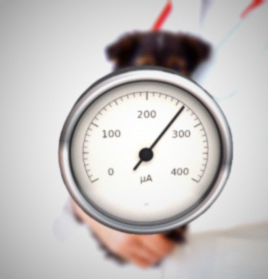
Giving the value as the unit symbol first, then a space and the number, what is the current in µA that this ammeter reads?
µA 260
